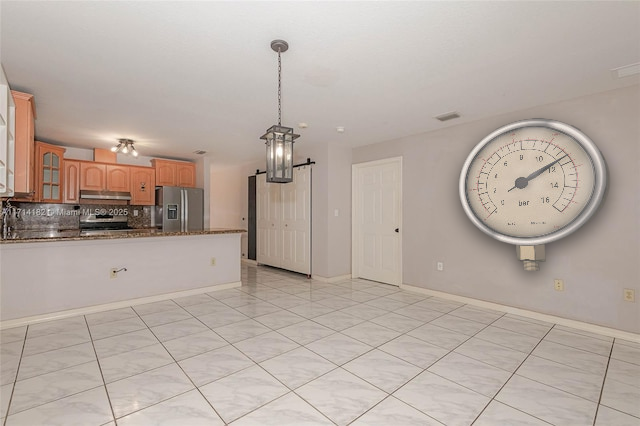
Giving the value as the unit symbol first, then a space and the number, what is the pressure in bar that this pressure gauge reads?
bar 11.5
